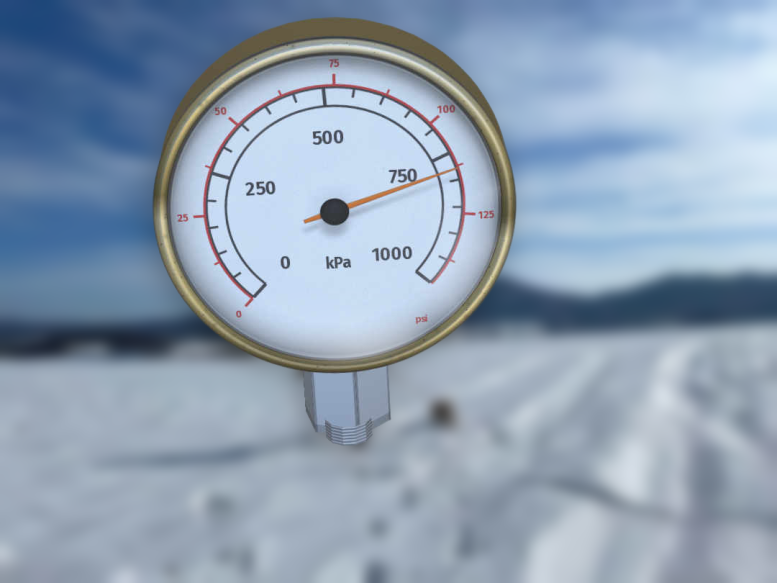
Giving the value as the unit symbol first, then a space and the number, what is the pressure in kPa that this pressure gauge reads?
kPa 775
